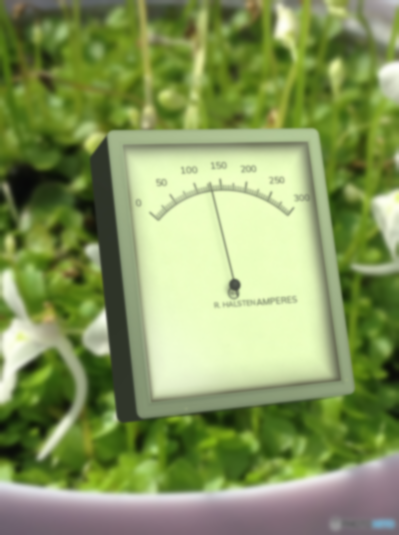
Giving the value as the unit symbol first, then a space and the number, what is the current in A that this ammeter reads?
A 125
